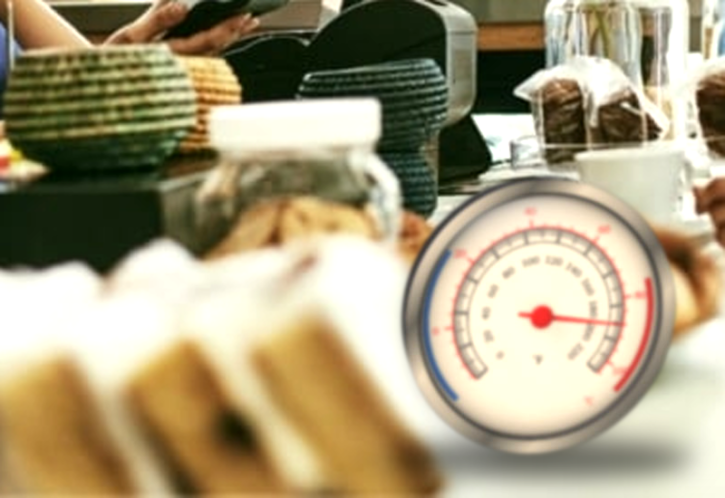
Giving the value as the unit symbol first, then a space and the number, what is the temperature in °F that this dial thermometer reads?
°F 190
